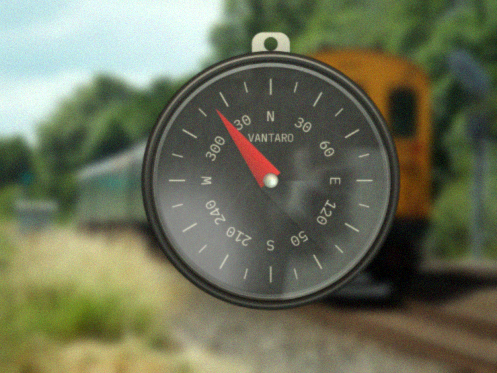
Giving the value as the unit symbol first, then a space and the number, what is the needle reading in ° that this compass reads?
° 322.5
